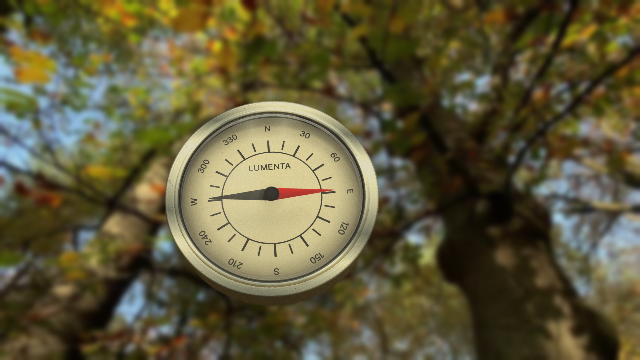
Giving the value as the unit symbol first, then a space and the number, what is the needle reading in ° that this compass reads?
° 90
